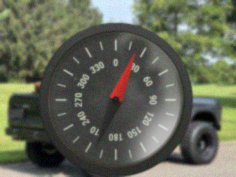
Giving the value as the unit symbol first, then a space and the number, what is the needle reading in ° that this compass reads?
° 22.5
